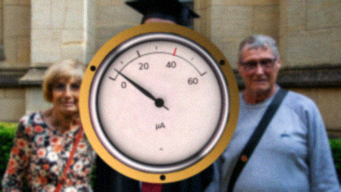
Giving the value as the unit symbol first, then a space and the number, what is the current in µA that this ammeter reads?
µA 5
